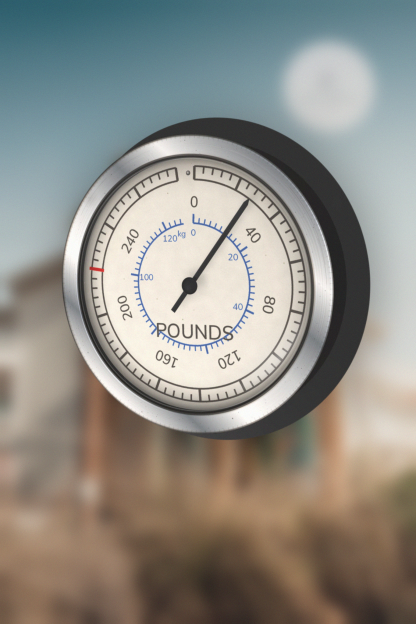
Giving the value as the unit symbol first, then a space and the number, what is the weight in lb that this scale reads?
lb 28
